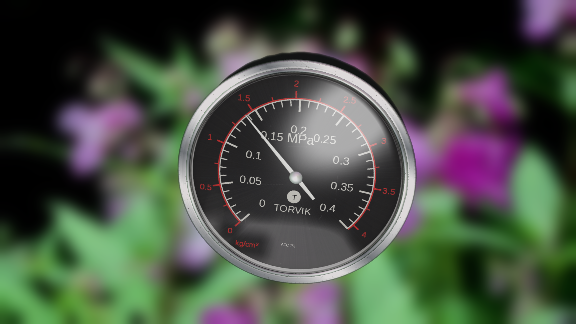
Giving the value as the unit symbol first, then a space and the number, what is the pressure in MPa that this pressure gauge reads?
MPa 0.14
